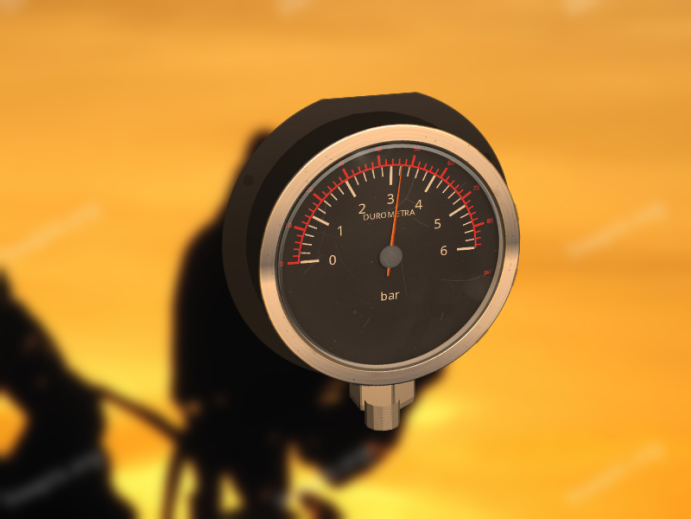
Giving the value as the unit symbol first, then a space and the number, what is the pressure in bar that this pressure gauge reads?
bar 3.2
